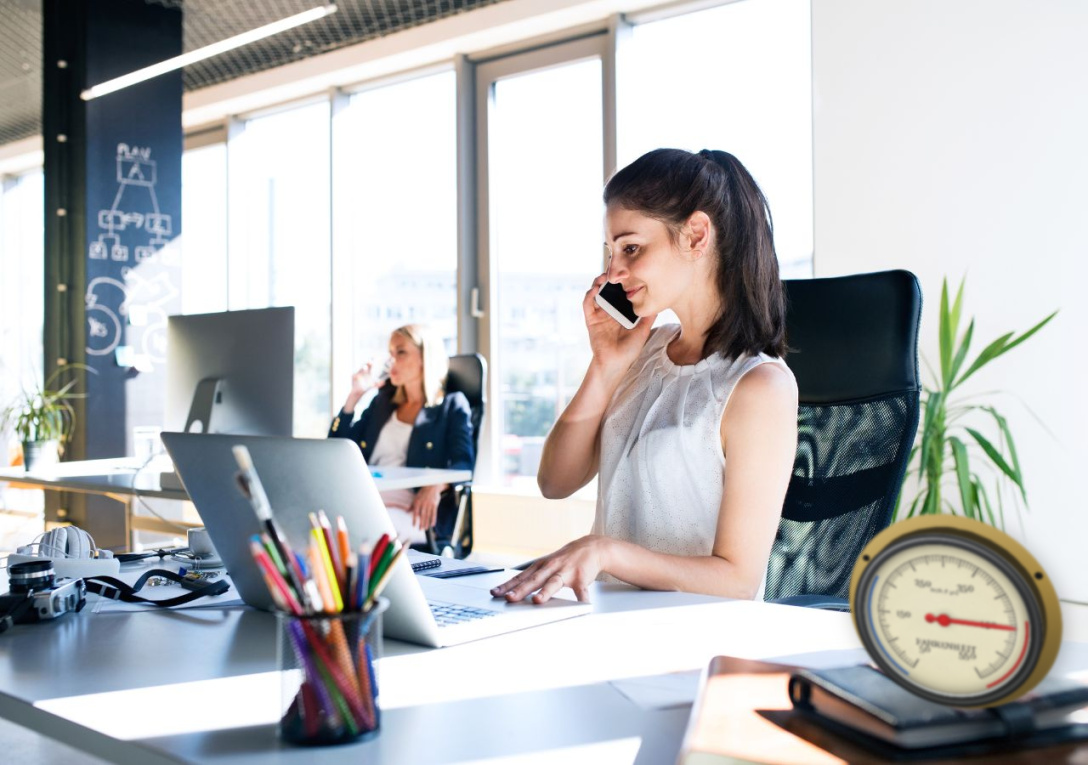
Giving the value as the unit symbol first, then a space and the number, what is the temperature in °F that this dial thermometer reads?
°F 450
